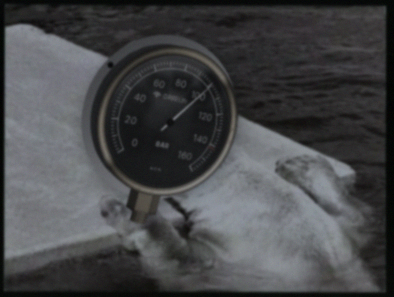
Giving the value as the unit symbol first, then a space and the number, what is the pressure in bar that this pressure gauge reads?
bar 100
